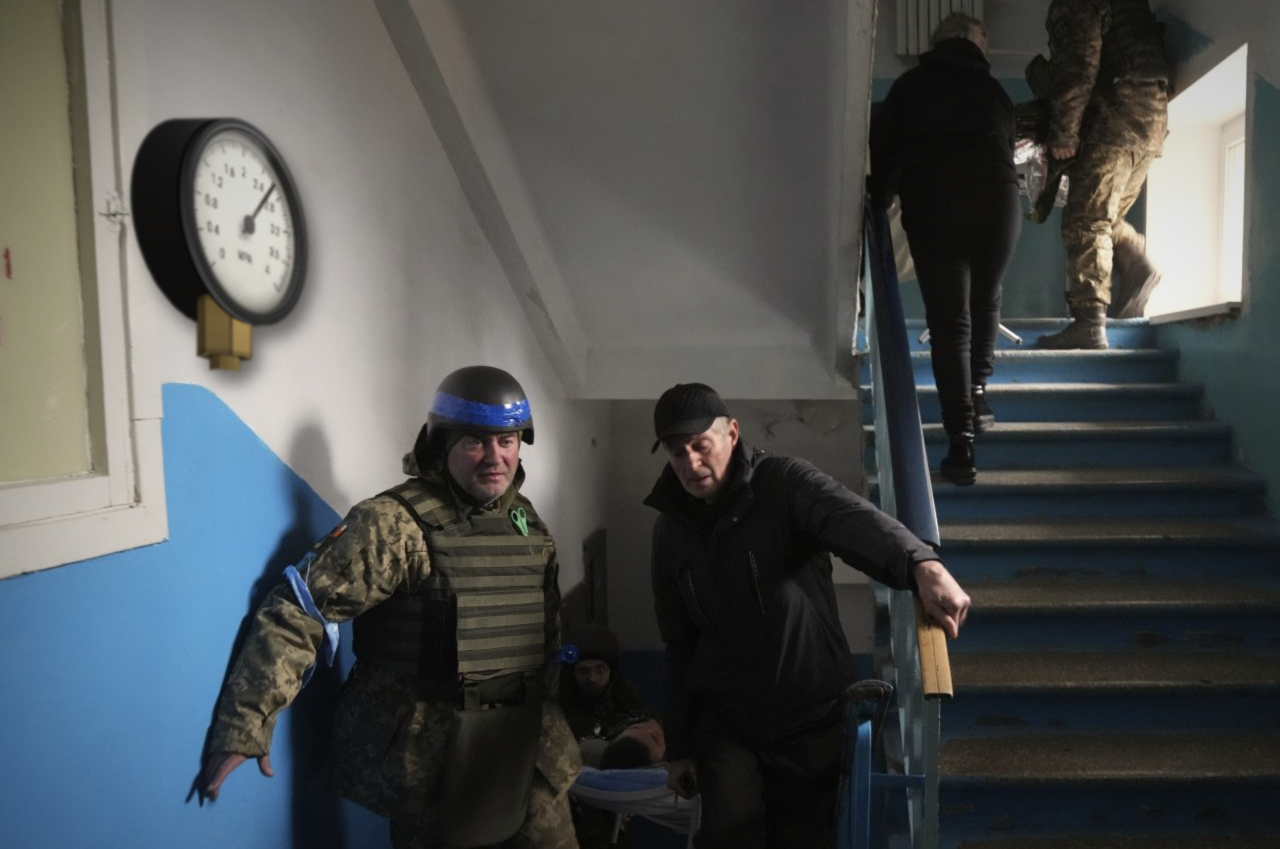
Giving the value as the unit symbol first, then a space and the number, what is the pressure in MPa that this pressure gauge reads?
MPa 2.6
